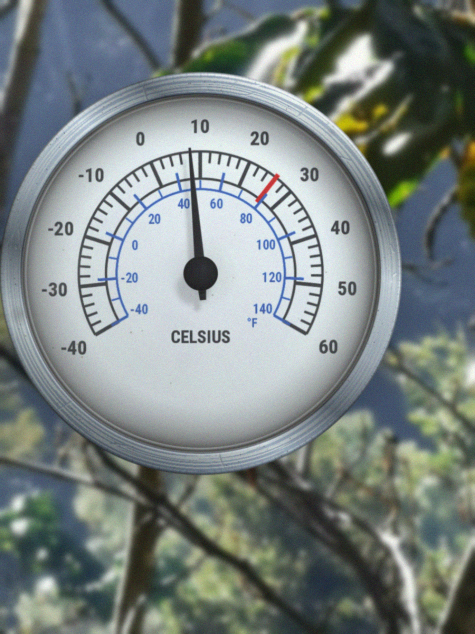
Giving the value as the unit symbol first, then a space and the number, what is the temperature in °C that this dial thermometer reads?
°C 8
